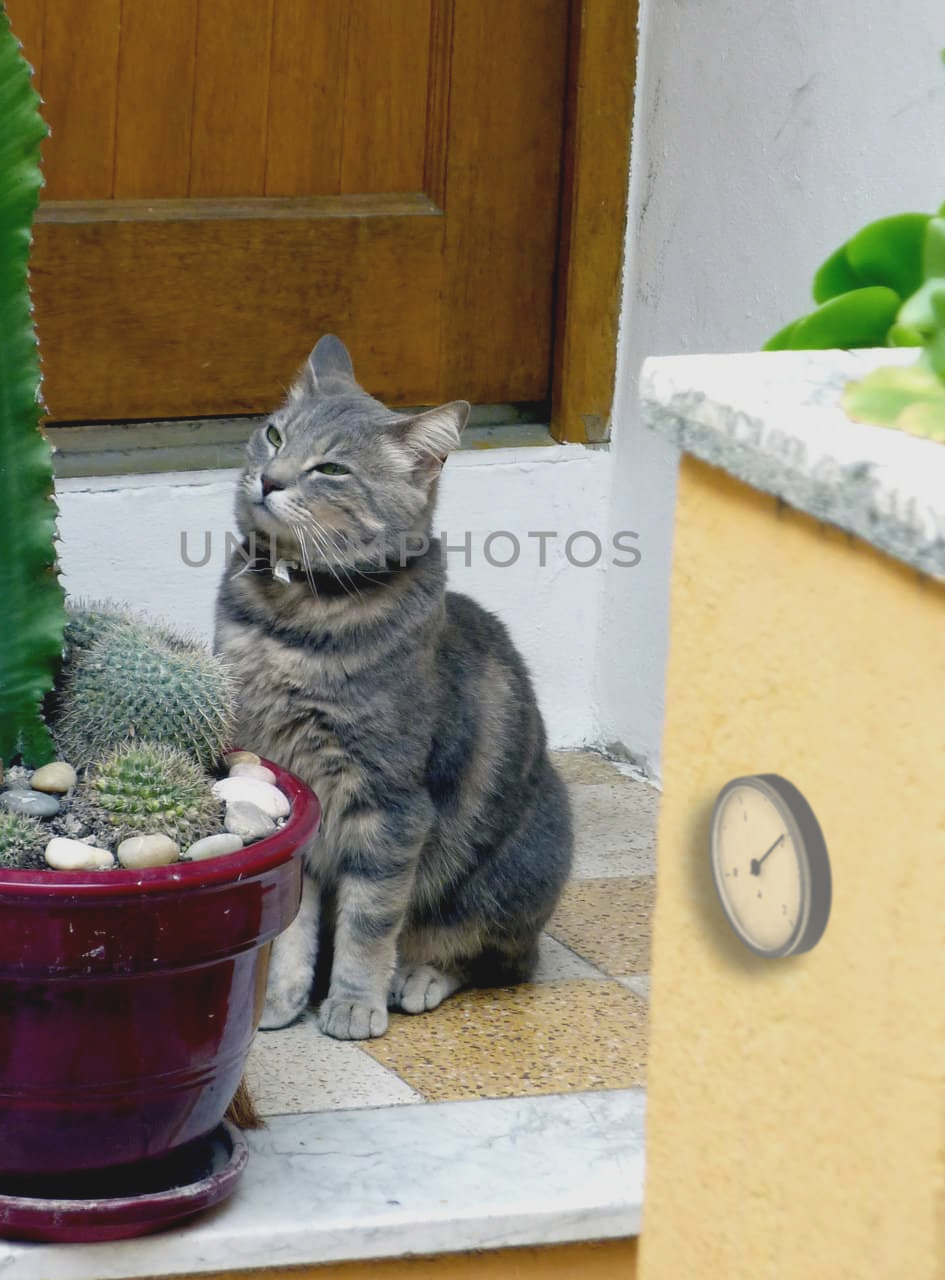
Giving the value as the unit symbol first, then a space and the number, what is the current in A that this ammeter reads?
A 2
